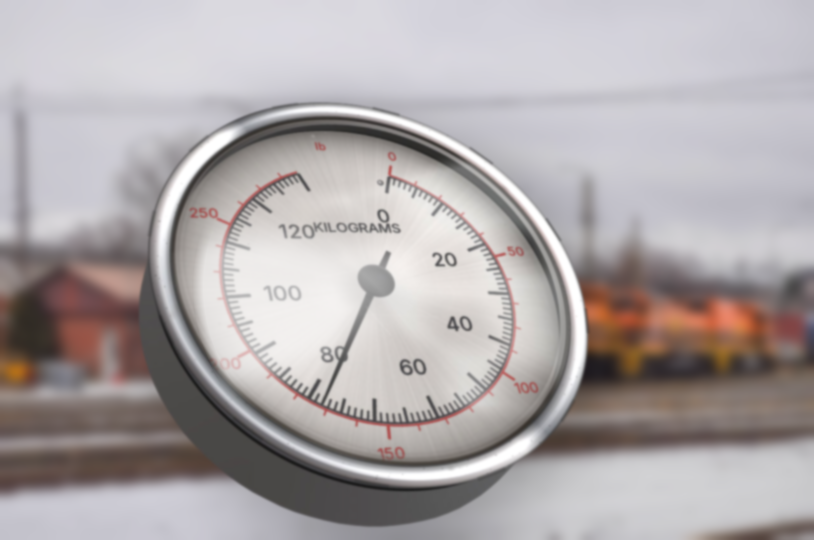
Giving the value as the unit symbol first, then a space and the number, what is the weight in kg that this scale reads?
kg 78
